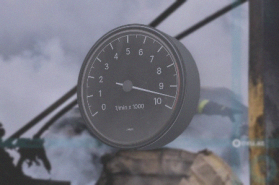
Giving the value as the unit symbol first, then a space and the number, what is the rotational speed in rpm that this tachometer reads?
rpm 9500
